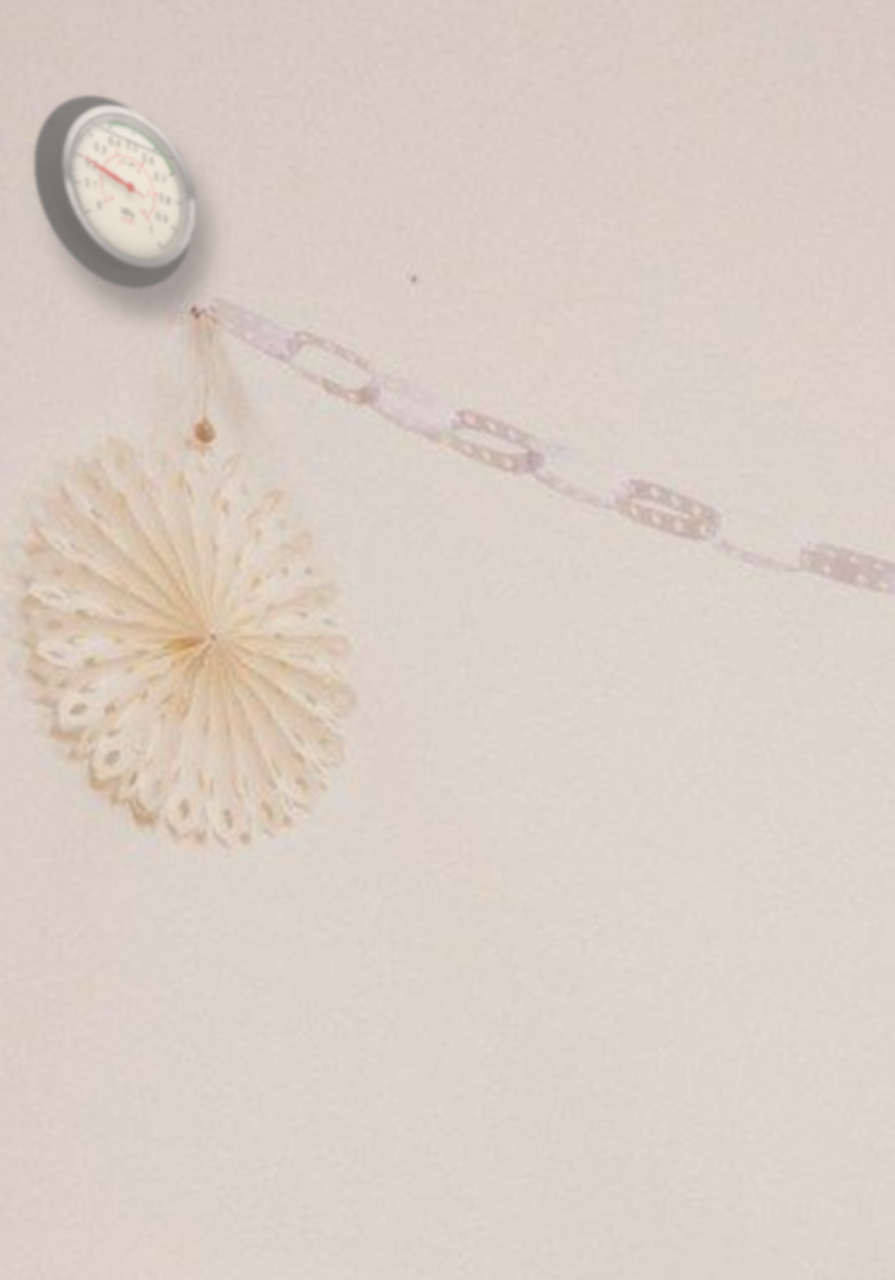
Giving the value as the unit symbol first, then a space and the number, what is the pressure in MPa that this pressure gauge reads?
MPa 0.2
